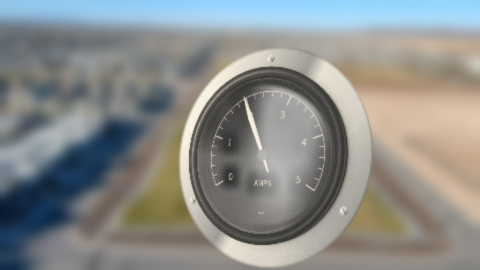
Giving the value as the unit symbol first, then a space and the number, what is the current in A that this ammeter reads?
A 2
